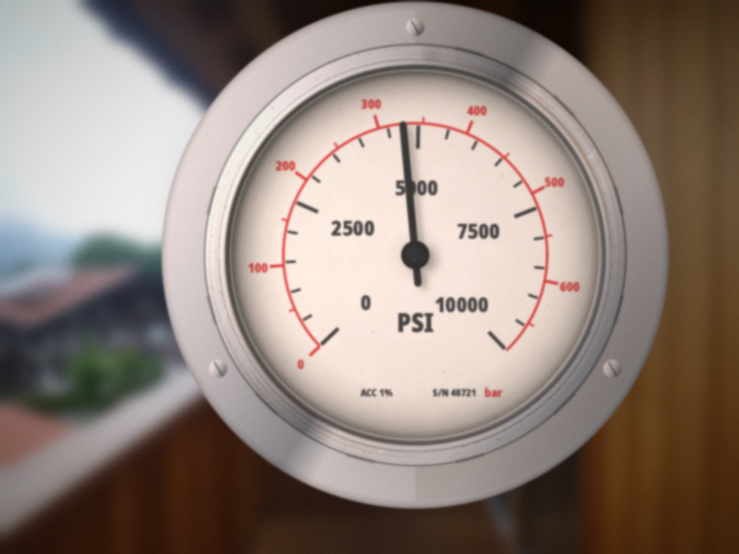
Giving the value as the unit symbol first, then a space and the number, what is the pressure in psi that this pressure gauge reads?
psi 4750
